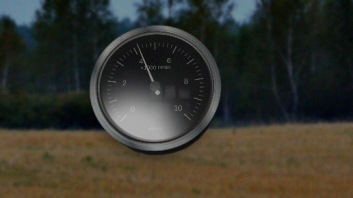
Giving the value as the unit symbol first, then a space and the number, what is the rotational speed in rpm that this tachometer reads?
rpm 4200
